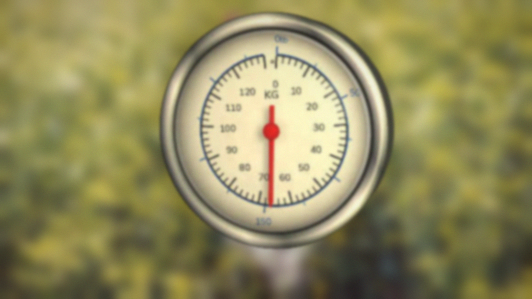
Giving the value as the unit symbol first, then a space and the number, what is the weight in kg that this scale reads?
kg 66
